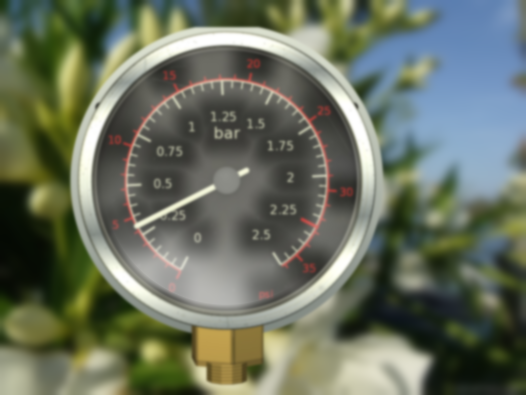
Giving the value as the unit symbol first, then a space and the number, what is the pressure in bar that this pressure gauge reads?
bar 0.3
